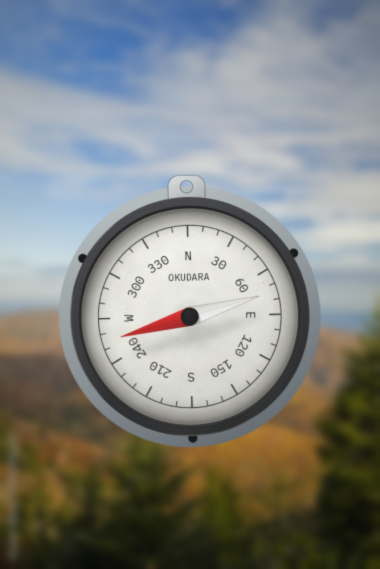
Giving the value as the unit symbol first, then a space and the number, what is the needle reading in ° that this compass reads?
° 255
